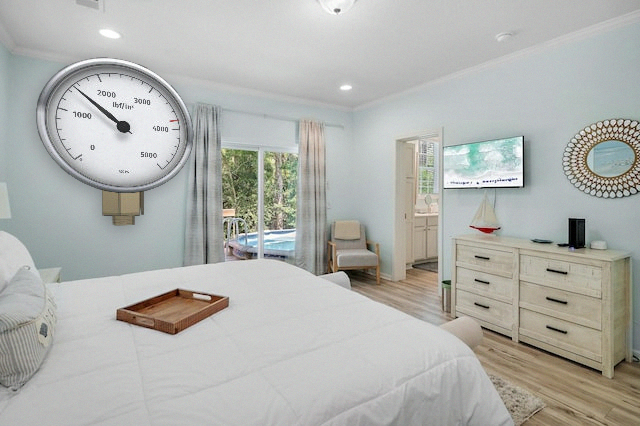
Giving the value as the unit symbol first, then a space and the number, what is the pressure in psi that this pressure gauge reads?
psi 1500
